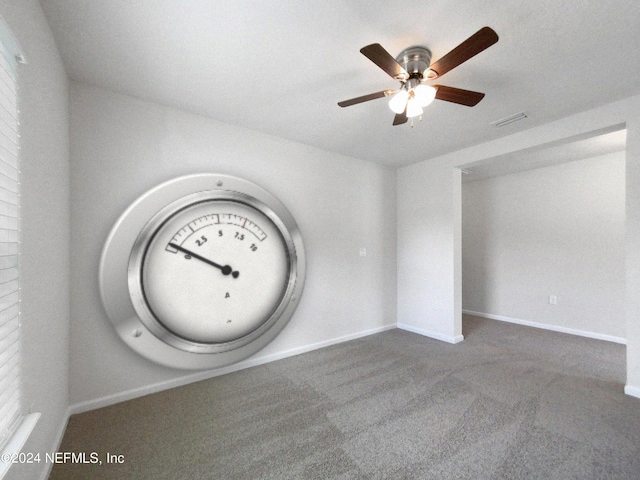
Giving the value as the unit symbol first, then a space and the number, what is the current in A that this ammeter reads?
A 0.5
